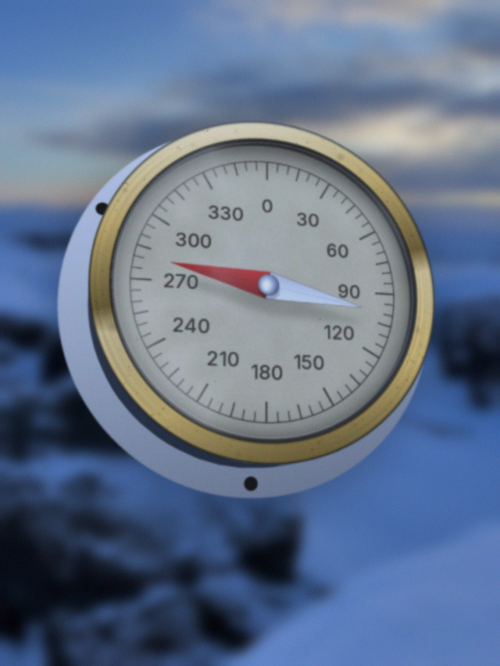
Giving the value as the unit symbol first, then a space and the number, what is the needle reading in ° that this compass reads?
° 280
